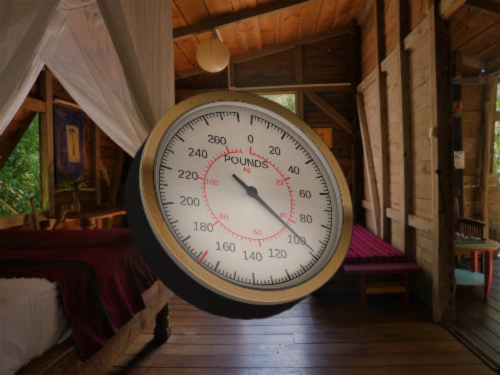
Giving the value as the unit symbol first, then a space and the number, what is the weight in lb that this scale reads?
lb 100
